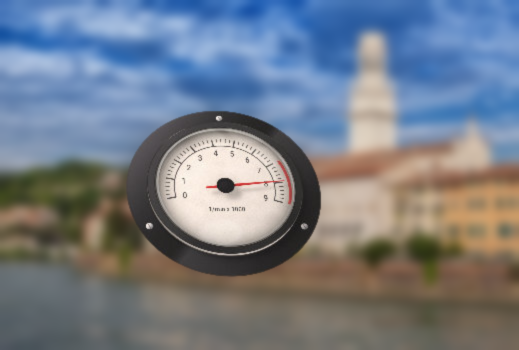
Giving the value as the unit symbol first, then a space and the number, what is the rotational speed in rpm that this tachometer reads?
rpm 8000
